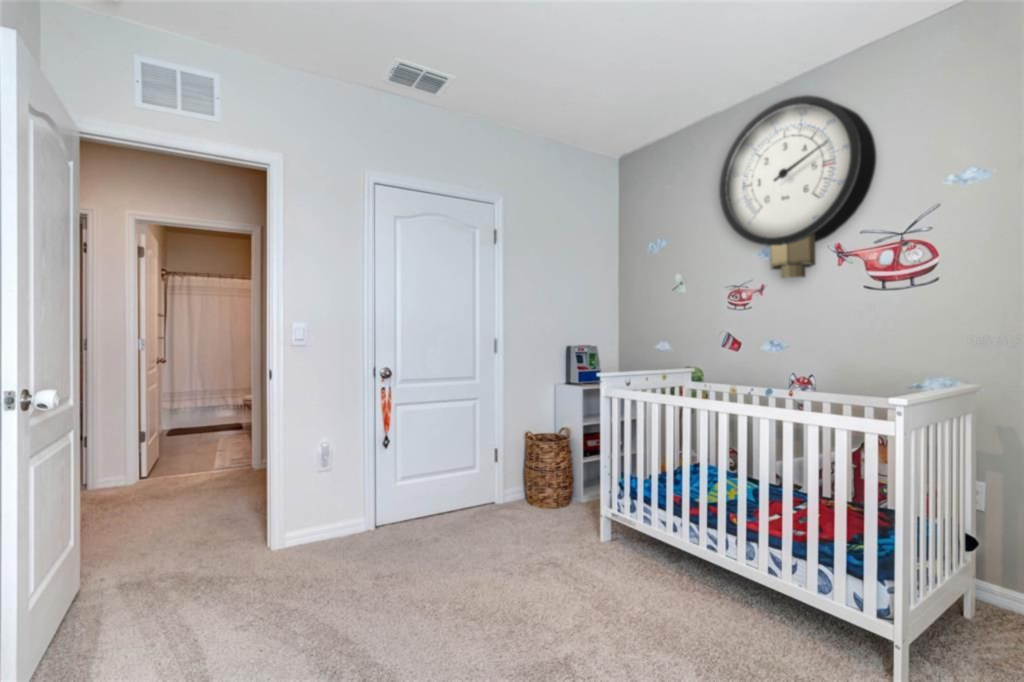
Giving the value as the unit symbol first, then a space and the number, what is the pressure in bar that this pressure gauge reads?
bar 4.5
